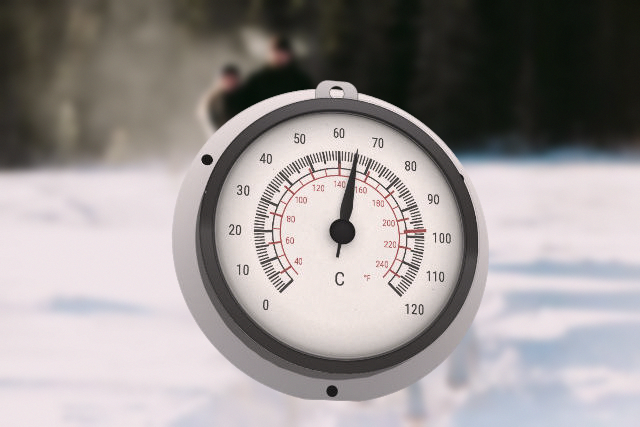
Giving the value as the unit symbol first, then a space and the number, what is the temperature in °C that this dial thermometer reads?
°C 65
